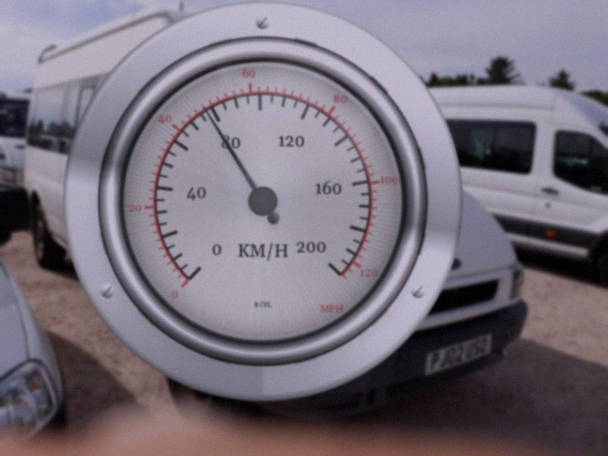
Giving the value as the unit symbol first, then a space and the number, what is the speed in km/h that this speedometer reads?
km/h 77.5
